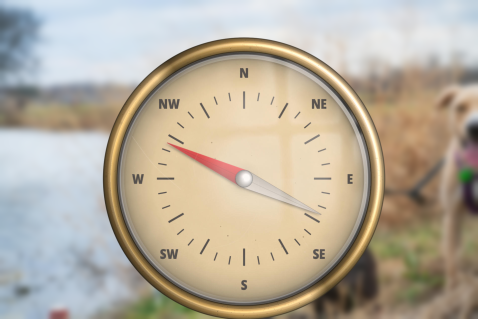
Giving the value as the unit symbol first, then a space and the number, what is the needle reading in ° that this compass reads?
° 295
